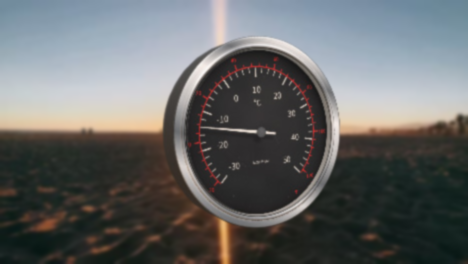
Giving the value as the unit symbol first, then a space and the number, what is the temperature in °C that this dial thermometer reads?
°C -14
